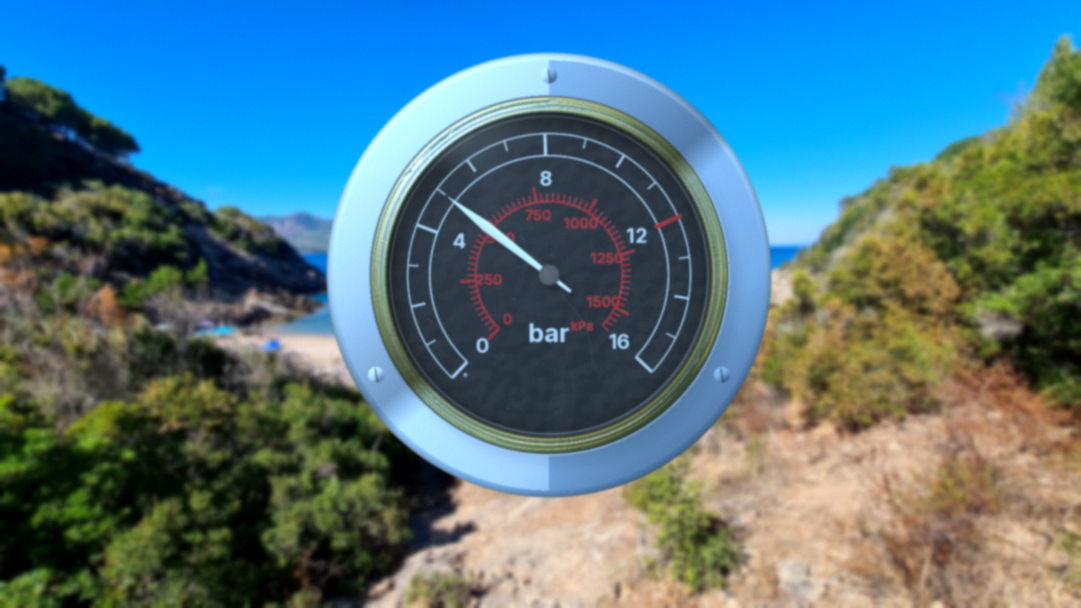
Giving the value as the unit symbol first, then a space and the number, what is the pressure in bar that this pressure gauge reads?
bar 5
